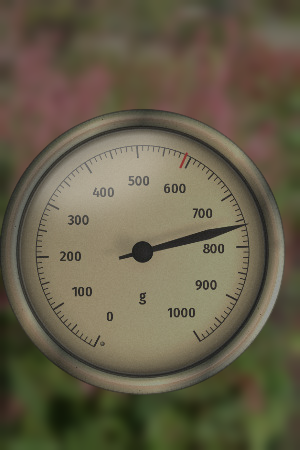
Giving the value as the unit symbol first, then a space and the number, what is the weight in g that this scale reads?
g 760
